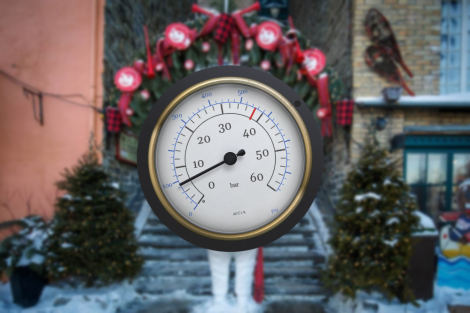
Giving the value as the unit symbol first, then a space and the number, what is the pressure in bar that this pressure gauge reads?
bar 6
